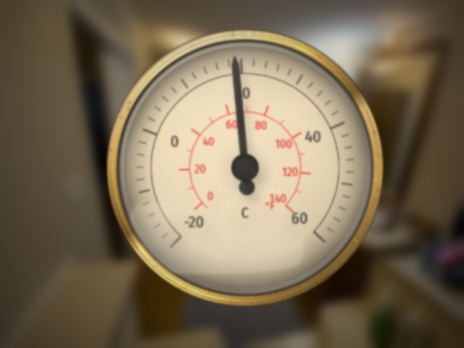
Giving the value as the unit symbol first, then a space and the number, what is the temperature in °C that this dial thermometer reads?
°C 19
